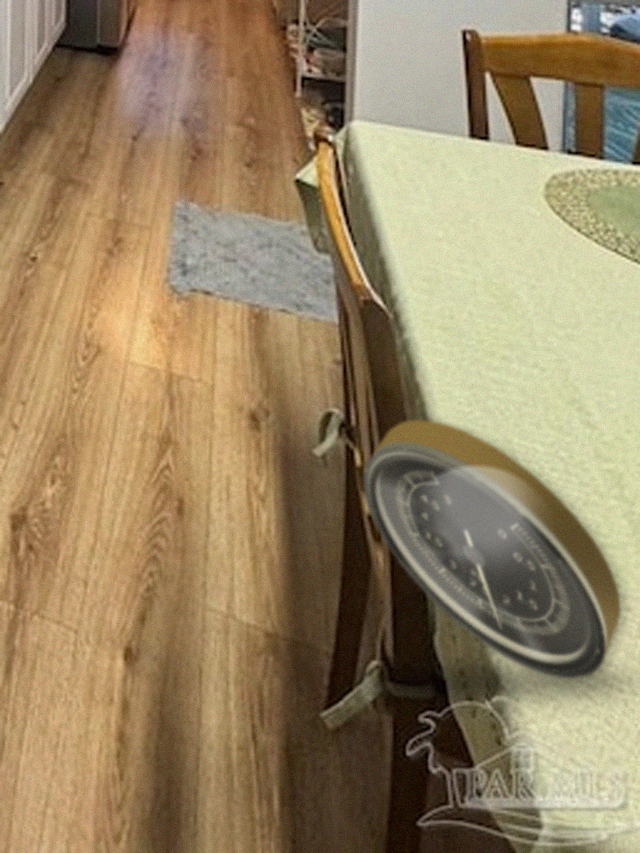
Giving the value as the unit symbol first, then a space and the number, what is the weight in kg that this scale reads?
kg 2.25
